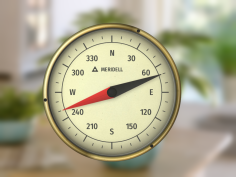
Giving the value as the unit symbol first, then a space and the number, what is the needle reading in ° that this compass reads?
° 250
